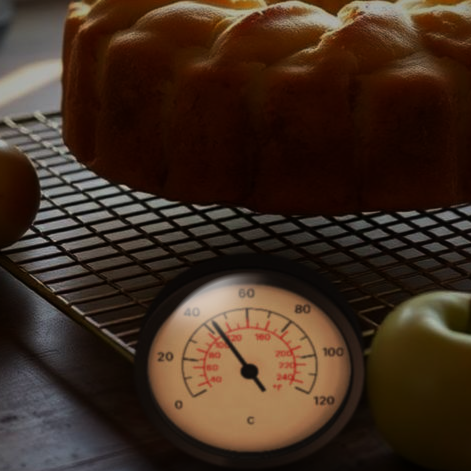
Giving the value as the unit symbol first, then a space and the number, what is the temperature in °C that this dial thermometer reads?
°C 45
